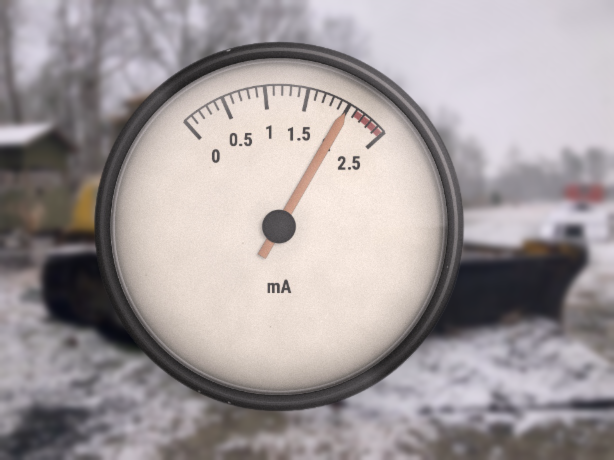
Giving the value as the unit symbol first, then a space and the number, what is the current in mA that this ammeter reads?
mA 2
